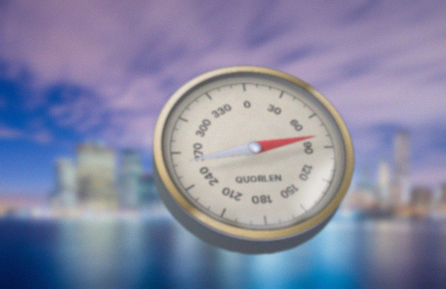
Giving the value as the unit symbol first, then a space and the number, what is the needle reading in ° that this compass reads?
° 80
